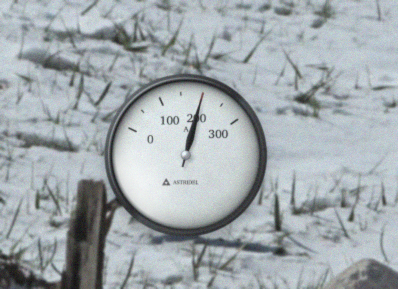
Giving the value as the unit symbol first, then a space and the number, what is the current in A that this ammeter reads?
A 200
